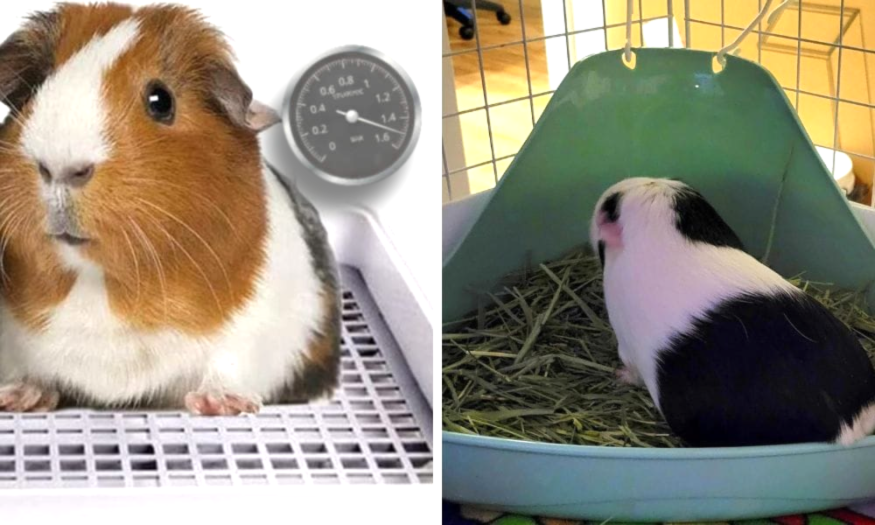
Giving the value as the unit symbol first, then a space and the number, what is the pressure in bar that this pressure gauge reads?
bar 1.5
